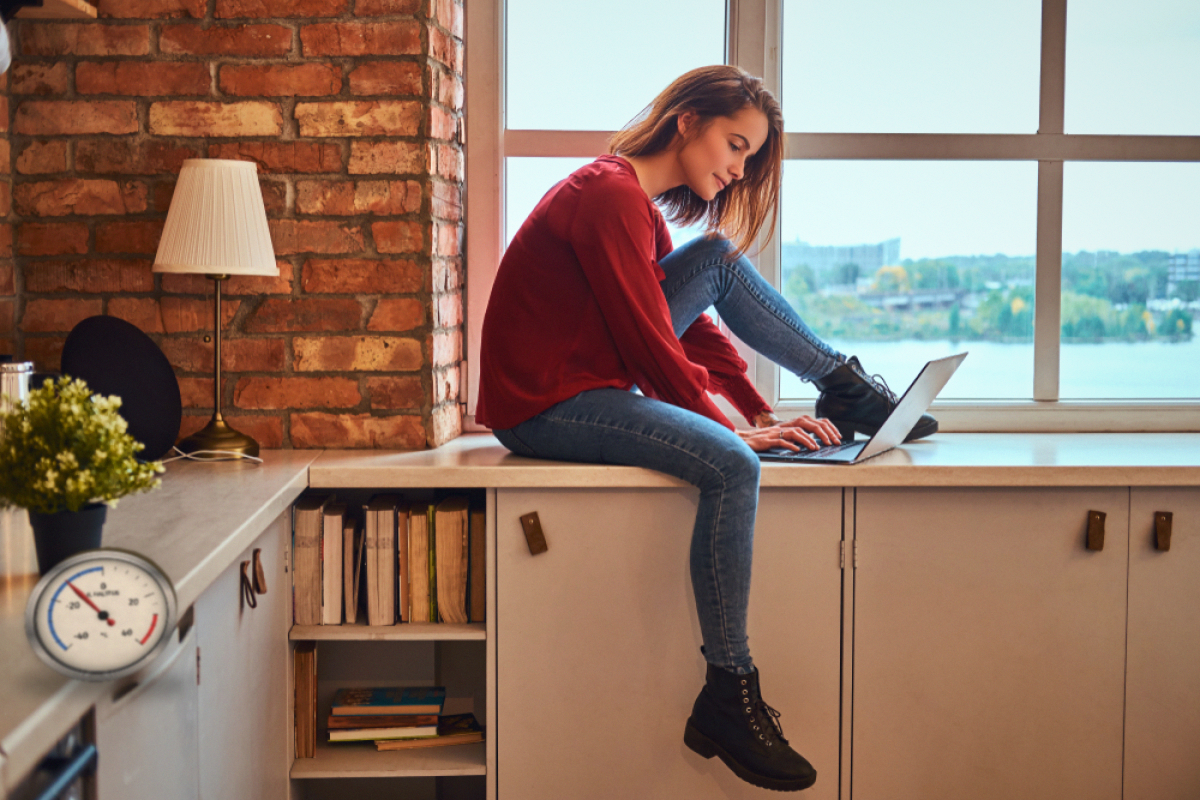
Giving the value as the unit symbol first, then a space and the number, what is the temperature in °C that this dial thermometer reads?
°C -12
